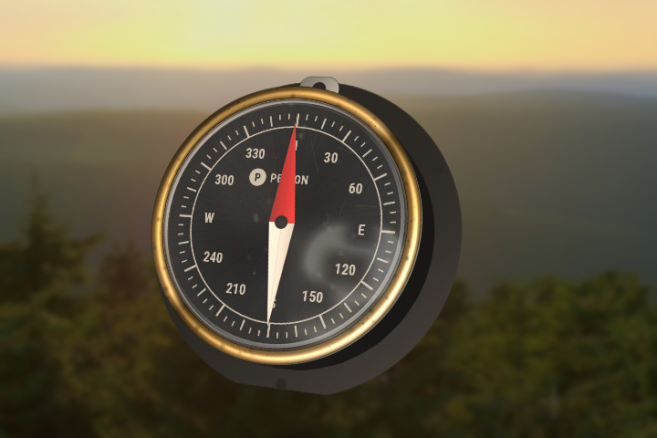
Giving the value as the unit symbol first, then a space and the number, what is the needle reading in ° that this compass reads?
° 0
